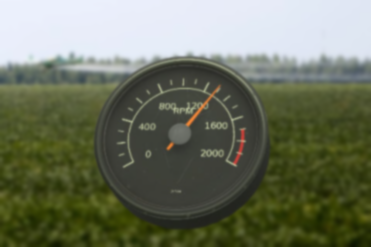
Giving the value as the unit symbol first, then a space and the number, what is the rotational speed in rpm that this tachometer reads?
rpm 1300
